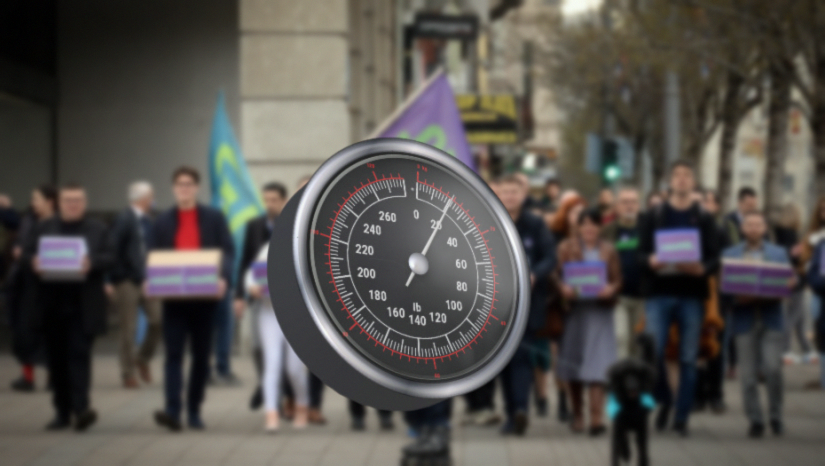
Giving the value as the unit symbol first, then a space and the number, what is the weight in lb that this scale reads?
lb 20
